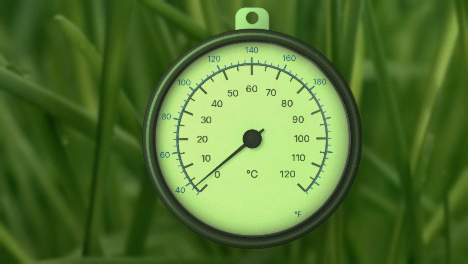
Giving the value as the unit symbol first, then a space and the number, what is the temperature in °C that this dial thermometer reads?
°C 2.5
